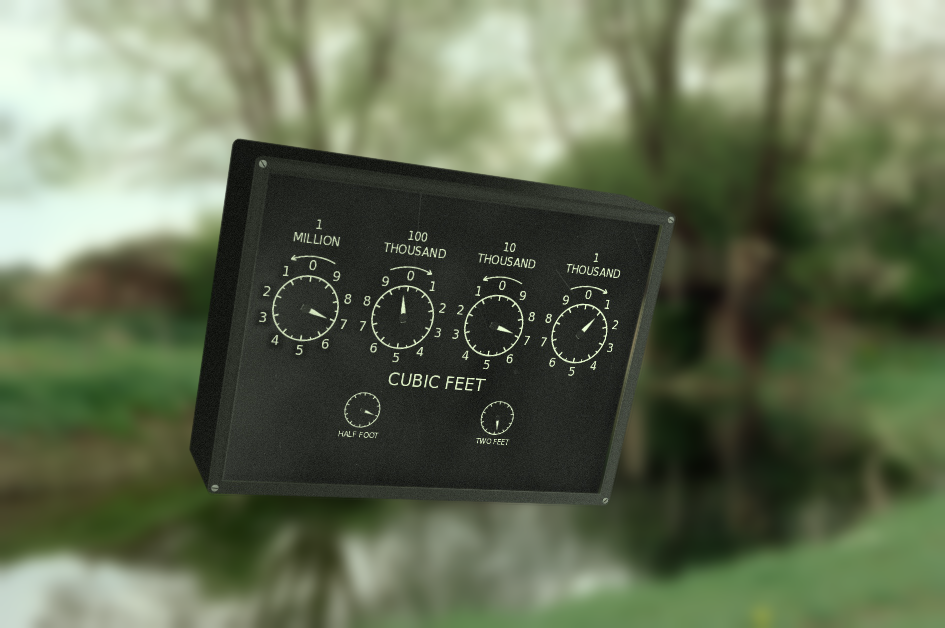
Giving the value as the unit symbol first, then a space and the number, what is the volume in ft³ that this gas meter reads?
ft³ 697100
